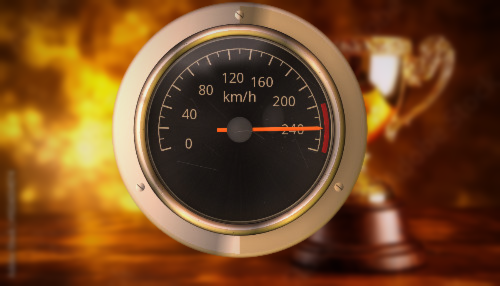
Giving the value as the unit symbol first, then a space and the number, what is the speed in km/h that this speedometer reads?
km/h 240
